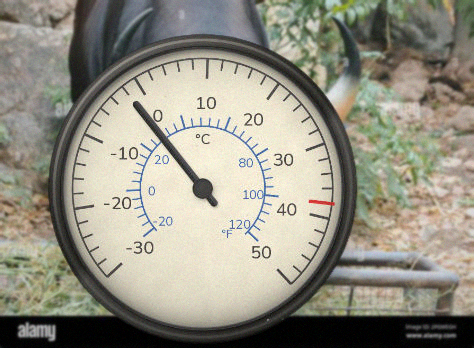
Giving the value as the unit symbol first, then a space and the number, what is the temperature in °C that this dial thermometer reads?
°C -2
